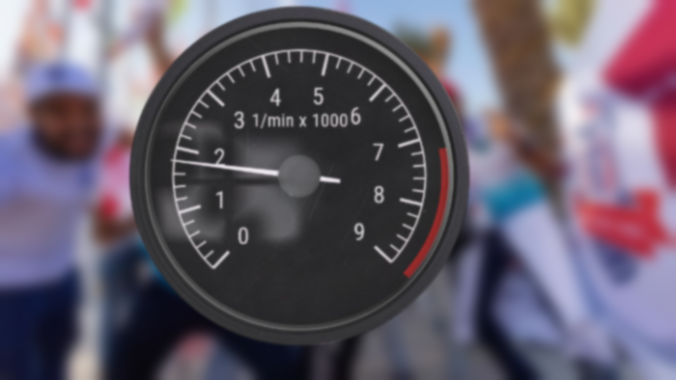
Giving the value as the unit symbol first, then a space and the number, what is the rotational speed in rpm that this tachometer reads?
rpm 1800
